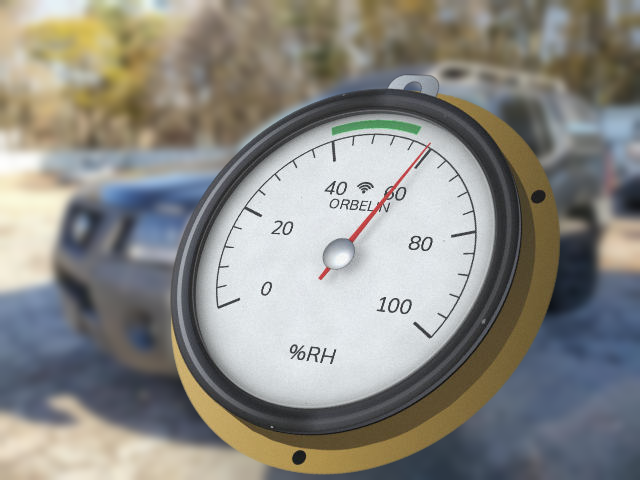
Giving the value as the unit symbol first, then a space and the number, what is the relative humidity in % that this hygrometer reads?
% 60
